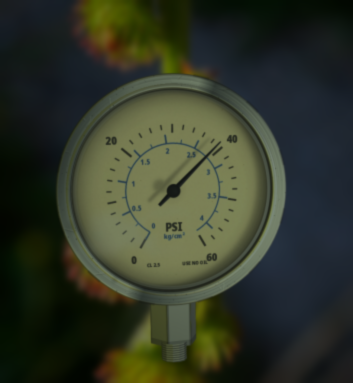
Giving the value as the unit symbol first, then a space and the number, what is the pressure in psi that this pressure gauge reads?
psi 39
